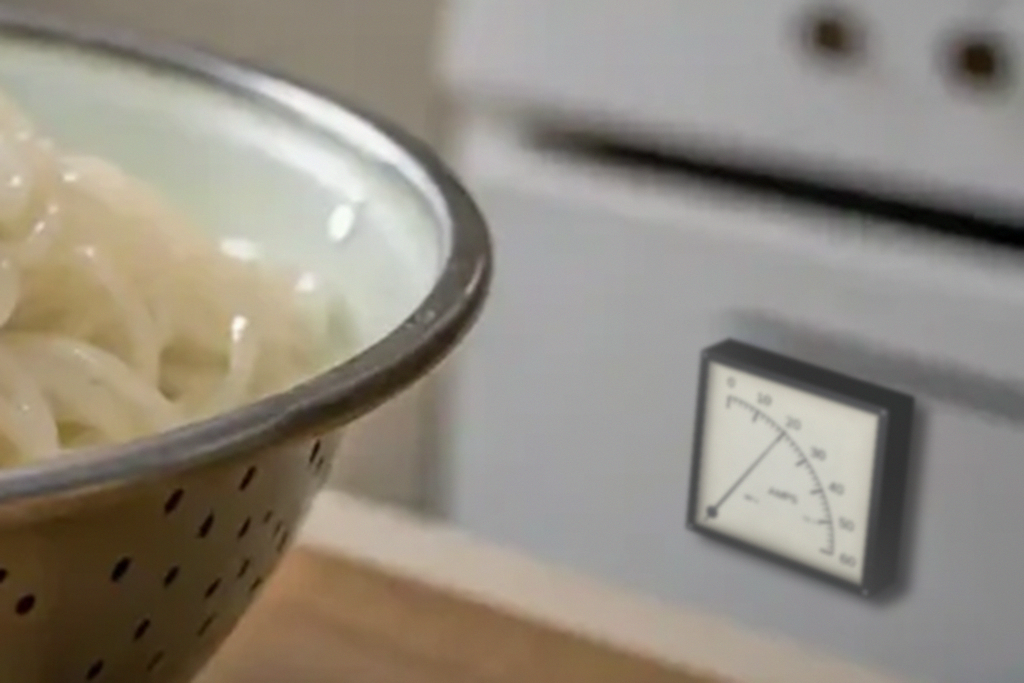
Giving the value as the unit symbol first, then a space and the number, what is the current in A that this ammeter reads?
A 20
